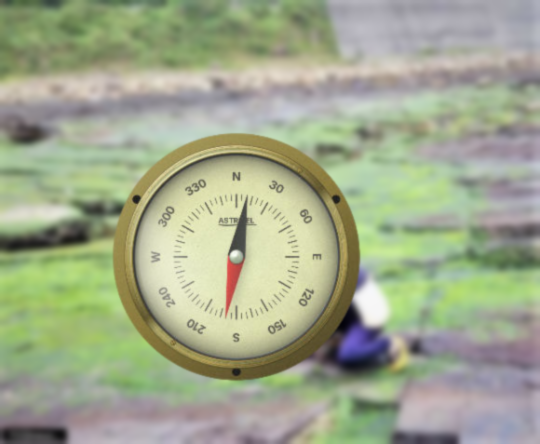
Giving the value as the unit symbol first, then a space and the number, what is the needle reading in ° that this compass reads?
° 190
